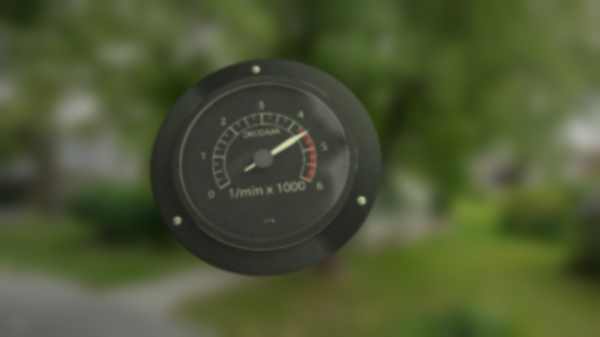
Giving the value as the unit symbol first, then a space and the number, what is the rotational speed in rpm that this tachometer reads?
rpm 4500
